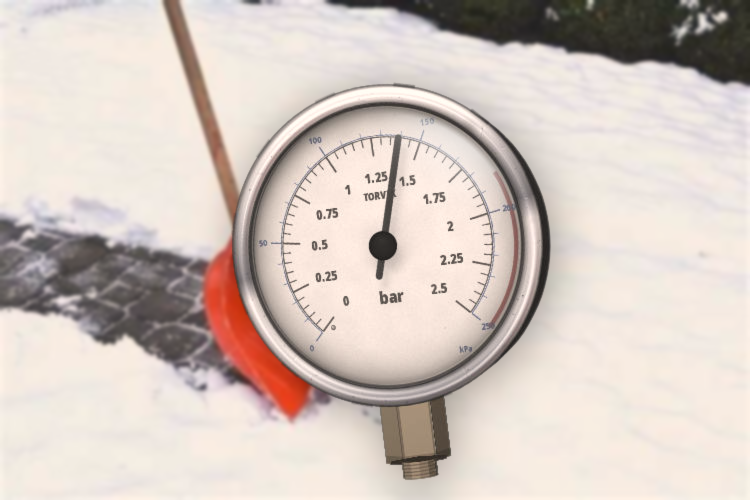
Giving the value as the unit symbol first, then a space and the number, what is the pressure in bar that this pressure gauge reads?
bar 1.4
